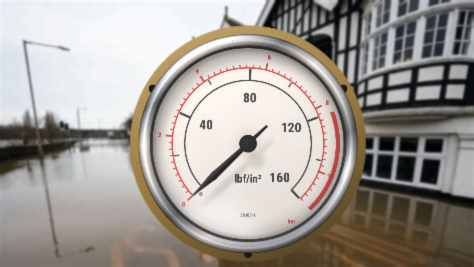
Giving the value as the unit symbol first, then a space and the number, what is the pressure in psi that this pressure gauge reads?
psi 0
